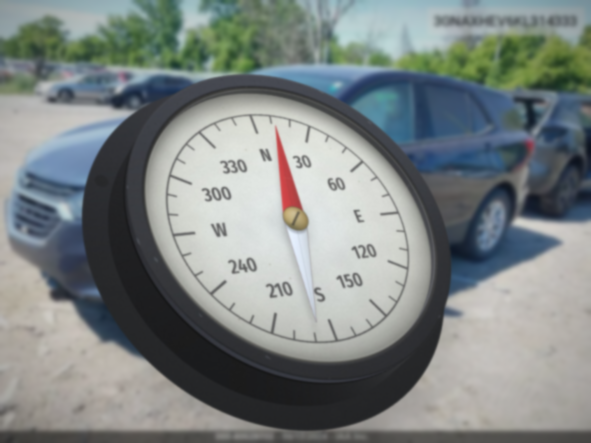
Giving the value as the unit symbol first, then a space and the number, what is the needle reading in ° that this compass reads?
° 10
